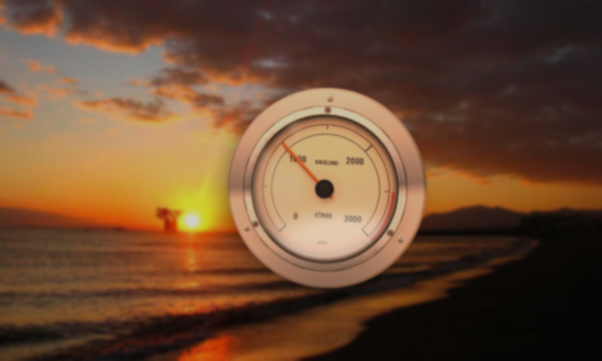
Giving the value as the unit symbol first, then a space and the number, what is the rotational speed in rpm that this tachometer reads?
rpm 1000
